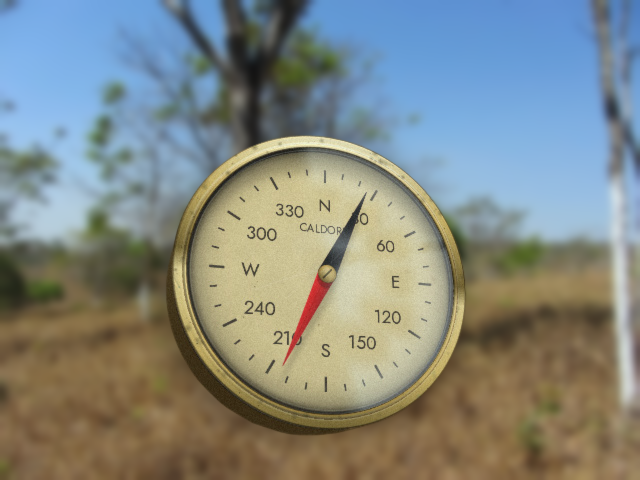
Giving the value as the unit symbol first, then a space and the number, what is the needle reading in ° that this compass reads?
° 205
